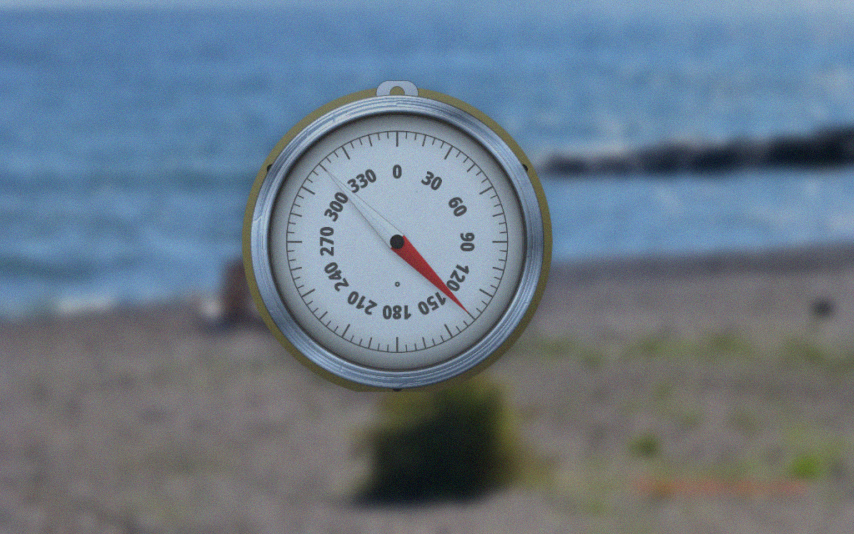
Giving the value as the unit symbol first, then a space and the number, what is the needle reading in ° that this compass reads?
° 135
